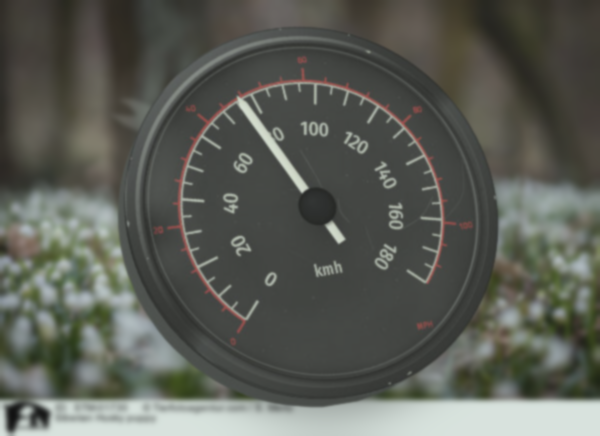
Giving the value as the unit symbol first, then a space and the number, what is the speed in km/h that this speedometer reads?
km/h 75
